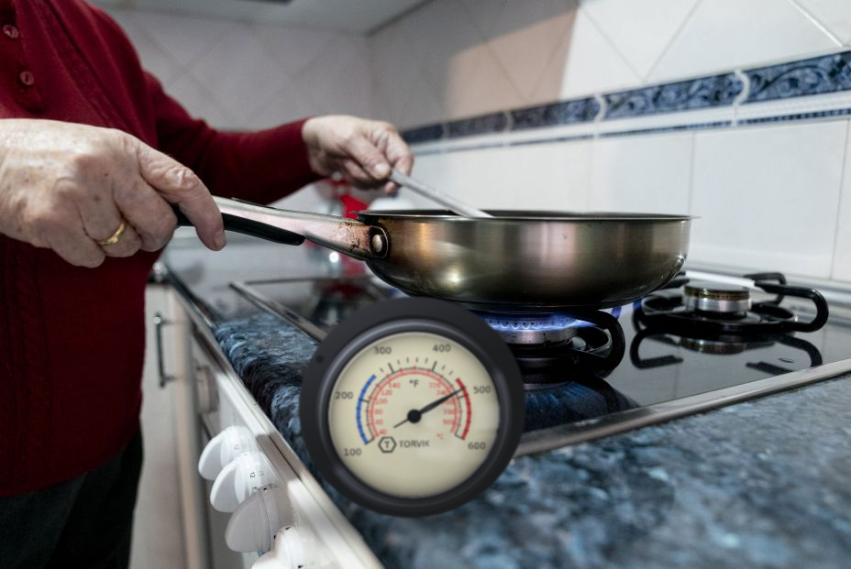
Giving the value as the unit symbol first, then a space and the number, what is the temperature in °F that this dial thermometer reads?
°F 480
